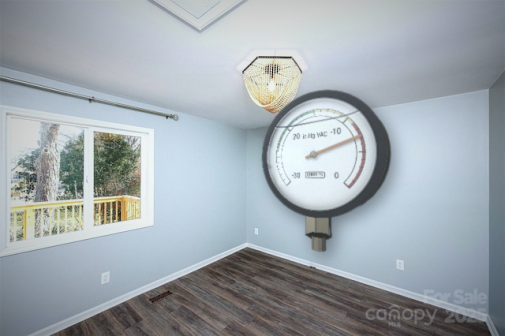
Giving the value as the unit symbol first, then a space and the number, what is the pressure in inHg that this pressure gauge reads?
inHg -7
